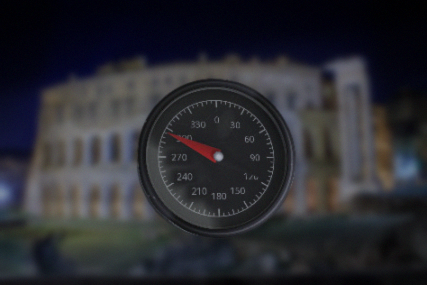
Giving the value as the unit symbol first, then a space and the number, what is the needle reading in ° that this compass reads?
° 295
